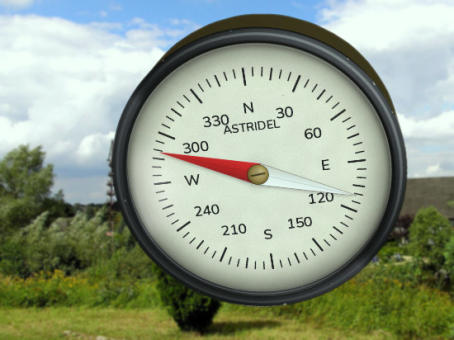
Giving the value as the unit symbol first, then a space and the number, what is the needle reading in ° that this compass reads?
° 290
